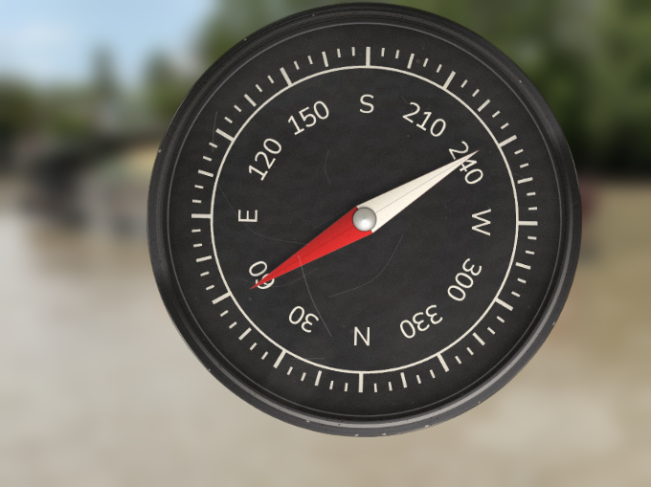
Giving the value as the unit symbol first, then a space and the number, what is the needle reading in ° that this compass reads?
° 57.5
